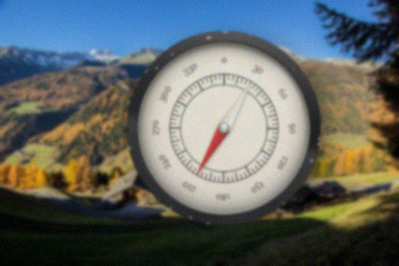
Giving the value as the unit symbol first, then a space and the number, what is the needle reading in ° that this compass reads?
° 210
